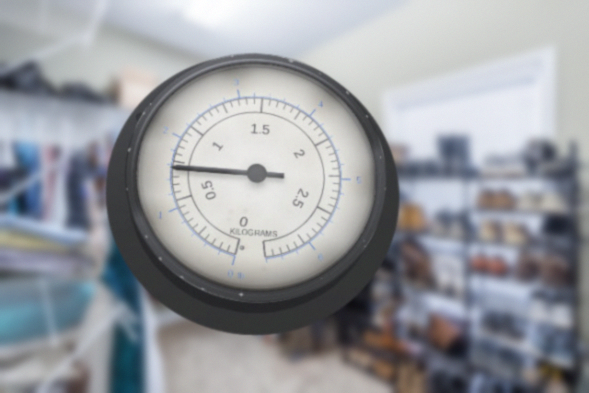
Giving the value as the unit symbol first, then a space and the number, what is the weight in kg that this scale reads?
kg 0.7
